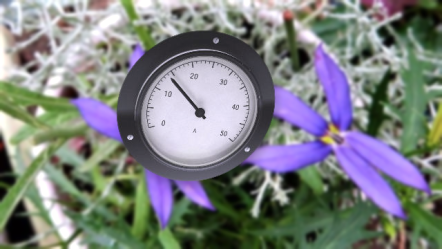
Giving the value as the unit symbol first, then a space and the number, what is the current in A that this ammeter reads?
A 14
